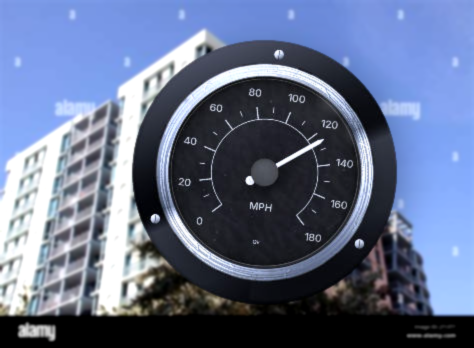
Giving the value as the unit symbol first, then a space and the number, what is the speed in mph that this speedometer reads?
mph 125
